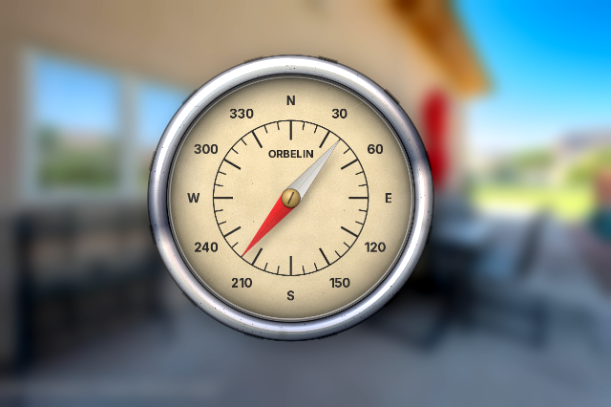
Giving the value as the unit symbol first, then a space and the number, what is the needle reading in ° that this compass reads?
° 220
